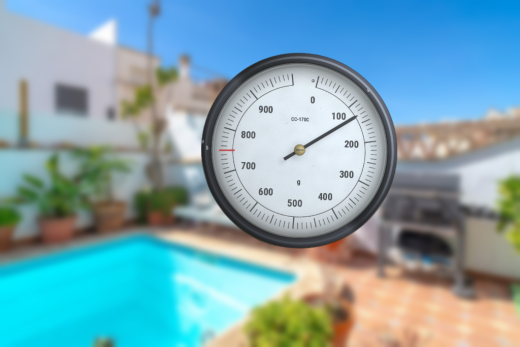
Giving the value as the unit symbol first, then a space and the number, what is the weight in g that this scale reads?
g 130
